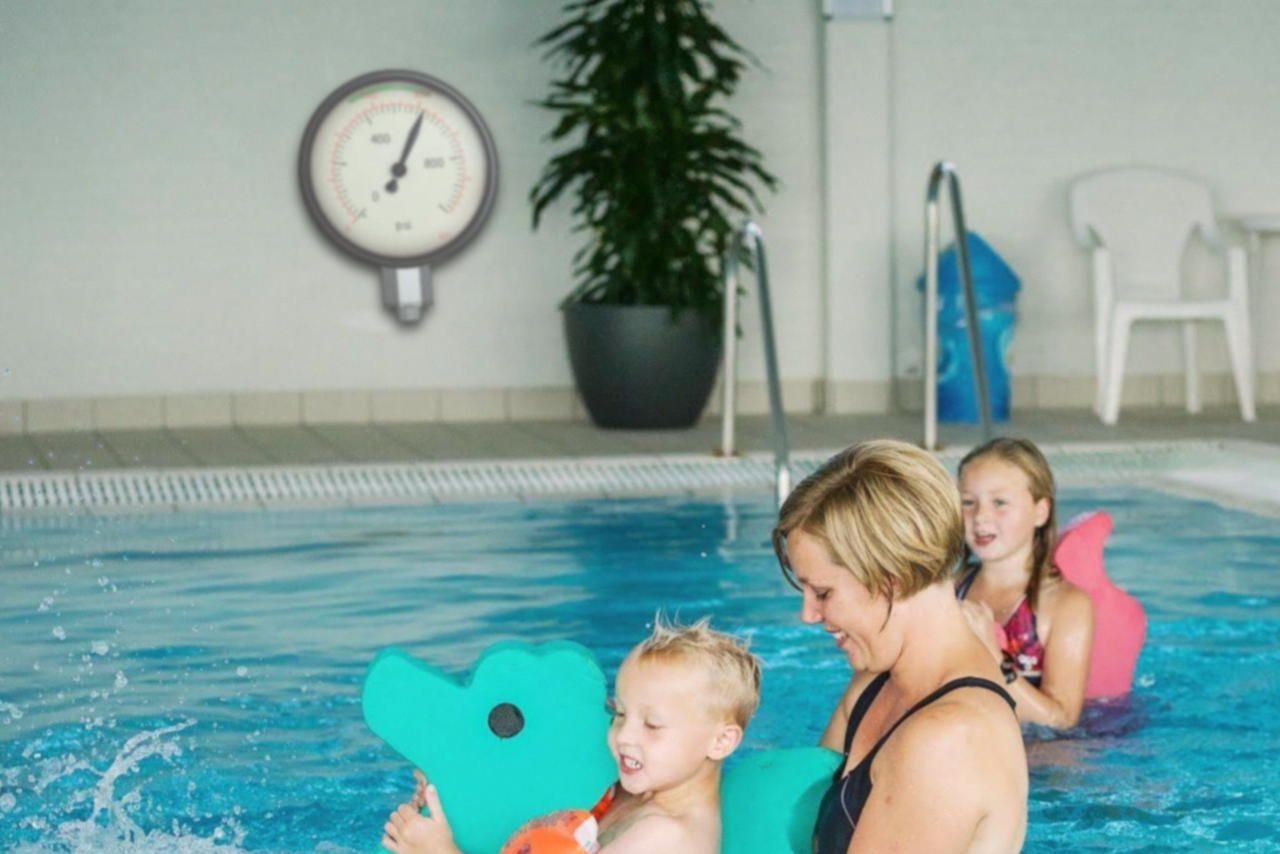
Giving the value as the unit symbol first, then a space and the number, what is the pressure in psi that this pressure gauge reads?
psi 600
